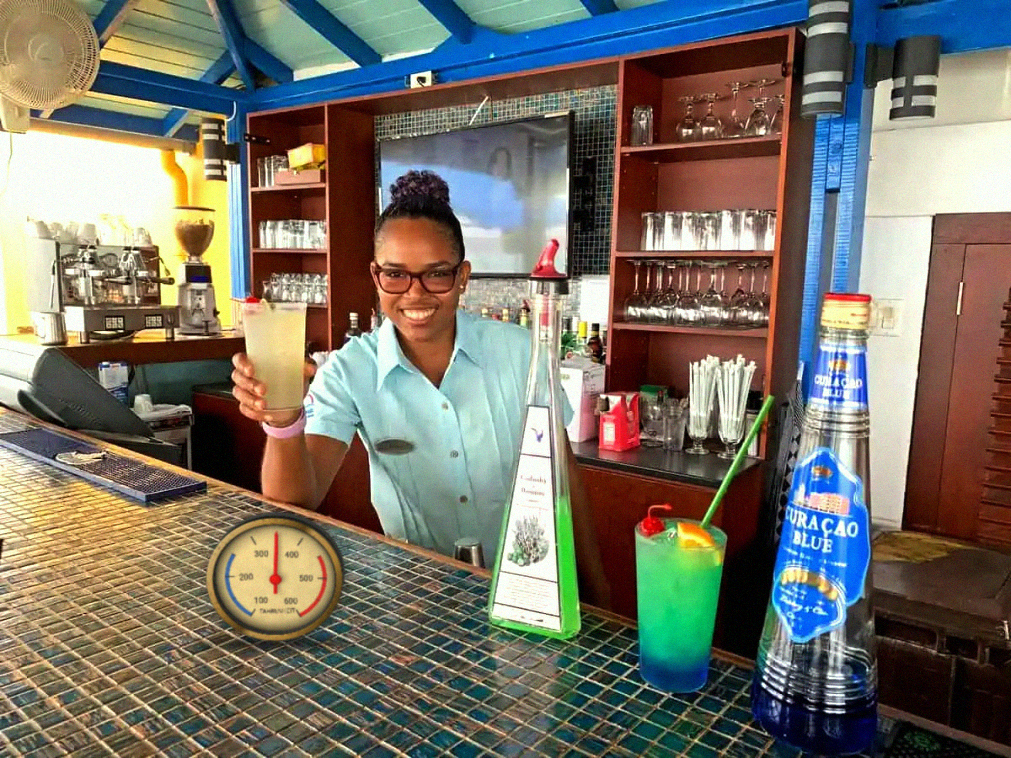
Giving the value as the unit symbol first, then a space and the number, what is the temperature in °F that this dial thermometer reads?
°F 350
